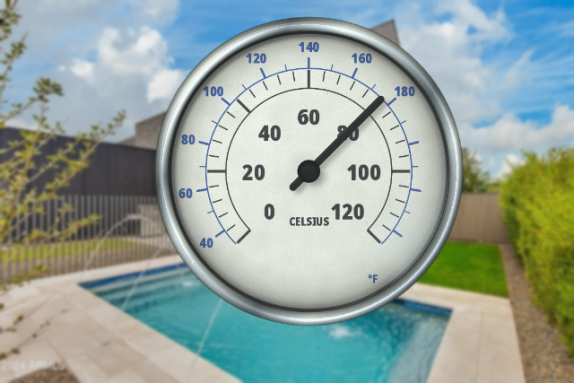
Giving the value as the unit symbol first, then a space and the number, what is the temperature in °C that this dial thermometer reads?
°C 80
